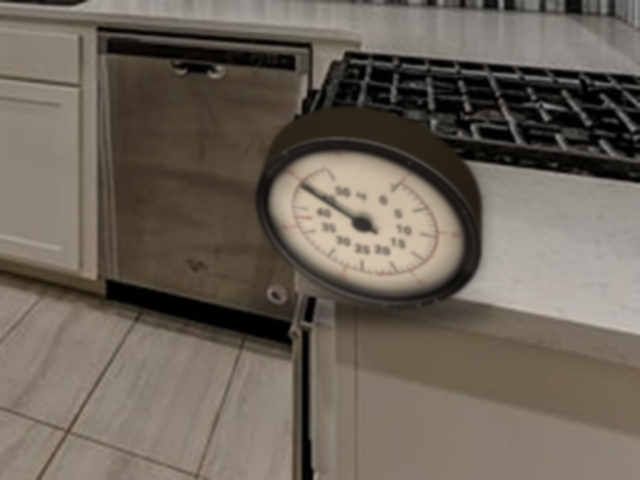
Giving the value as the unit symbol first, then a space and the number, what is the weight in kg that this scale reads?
kg 45
